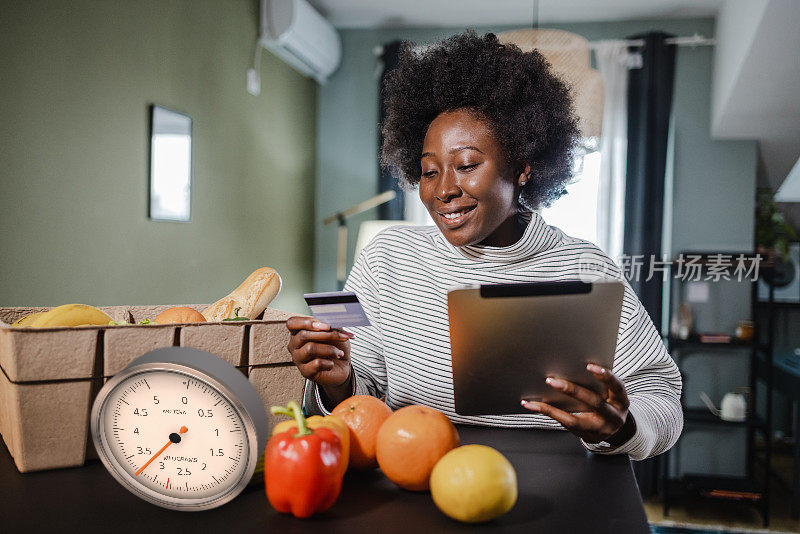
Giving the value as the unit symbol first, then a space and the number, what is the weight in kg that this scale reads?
kg 3.25
